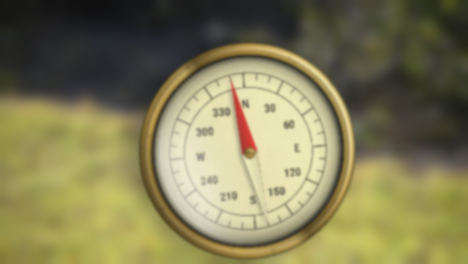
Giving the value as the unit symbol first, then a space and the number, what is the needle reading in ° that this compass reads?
° 350
